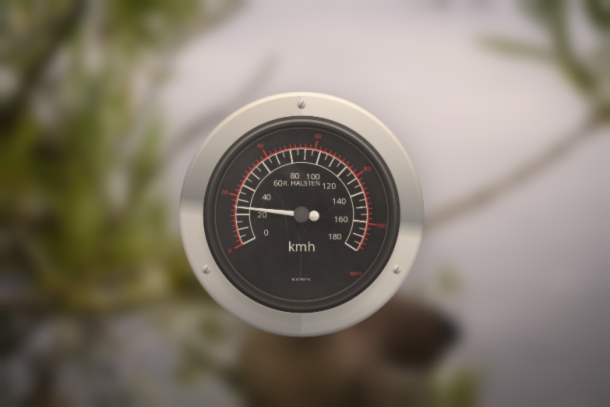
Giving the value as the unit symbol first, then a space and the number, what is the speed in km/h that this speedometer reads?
km/h 25
